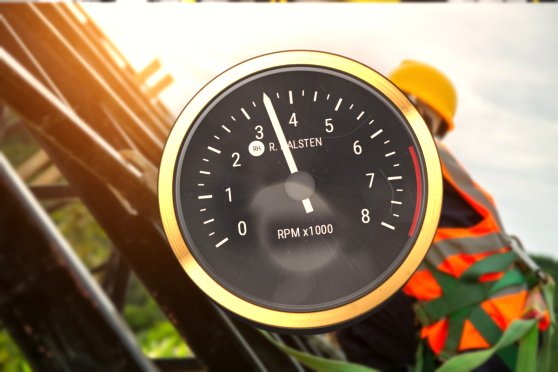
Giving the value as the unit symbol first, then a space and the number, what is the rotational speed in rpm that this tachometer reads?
rpm 3500
